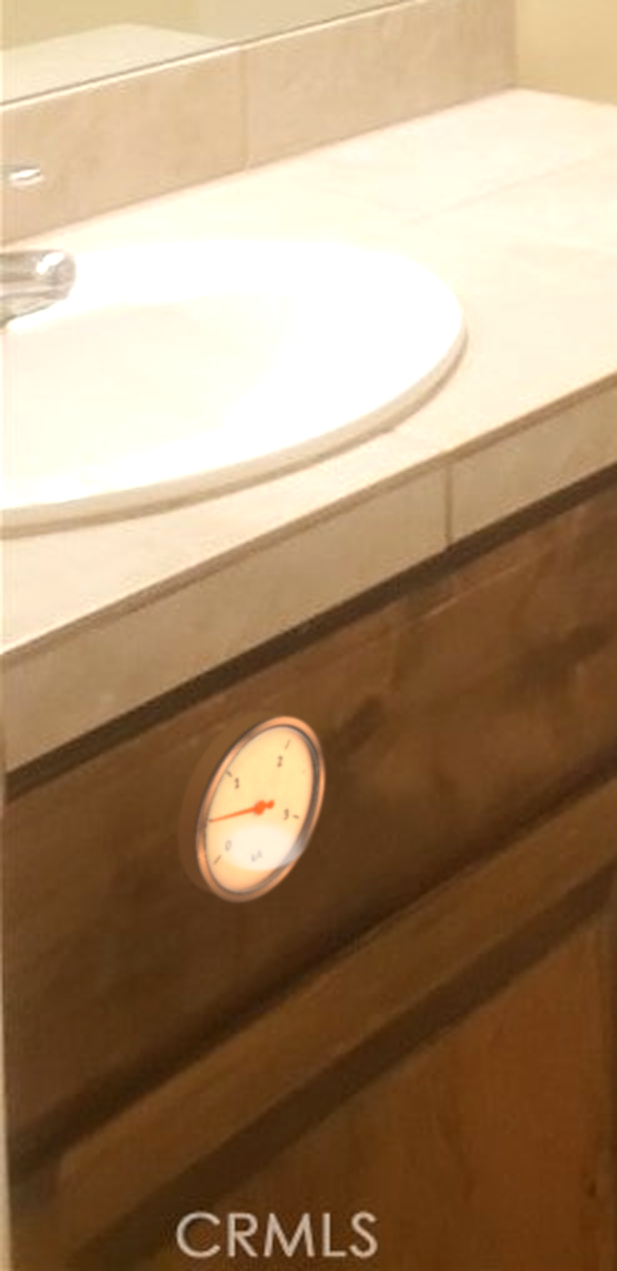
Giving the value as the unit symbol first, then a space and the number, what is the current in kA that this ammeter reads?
kA 0.5
